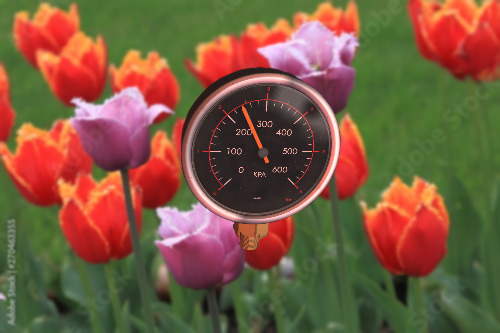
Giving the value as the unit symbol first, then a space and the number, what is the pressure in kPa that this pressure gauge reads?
kPa 240
